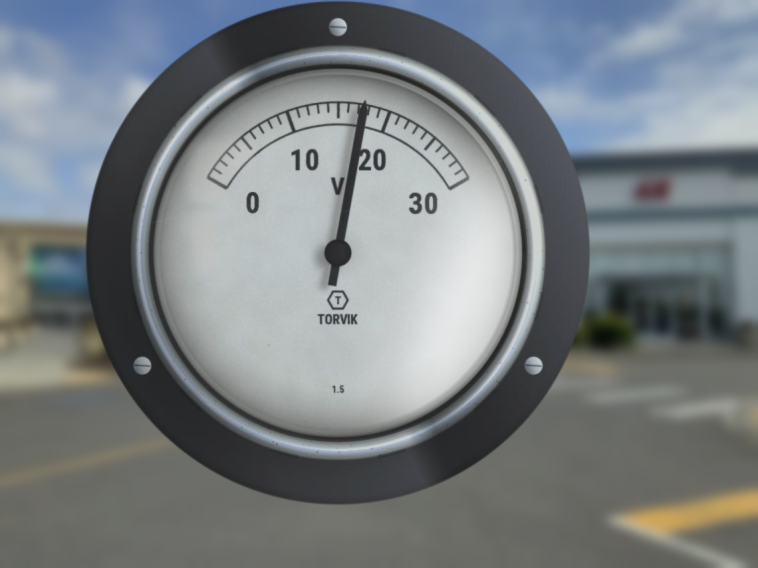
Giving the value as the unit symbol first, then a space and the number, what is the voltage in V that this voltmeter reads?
V 17.5
